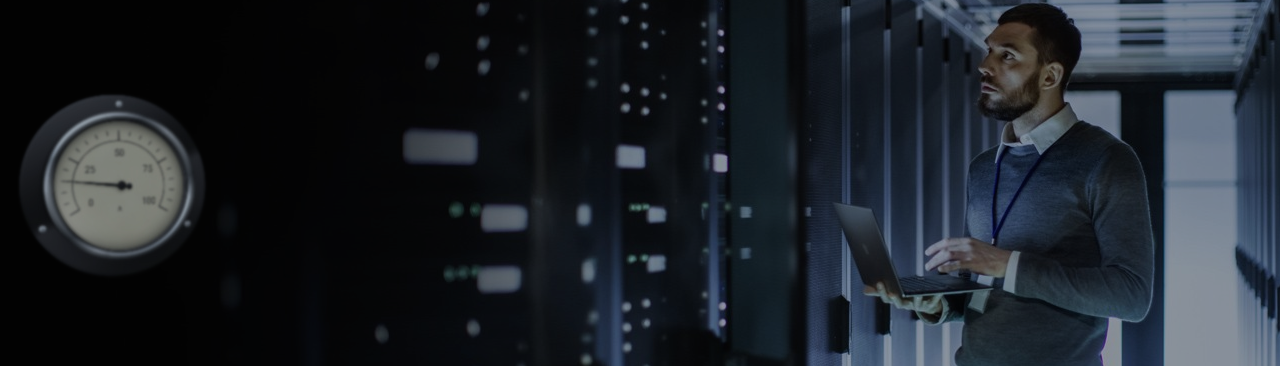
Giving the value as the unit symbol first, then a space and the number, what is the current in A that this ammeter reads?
A 15
